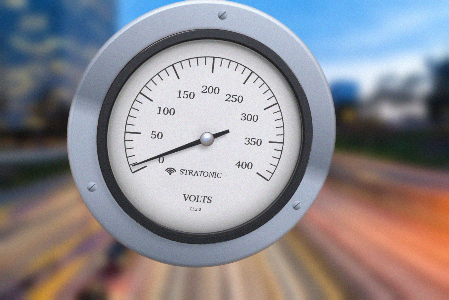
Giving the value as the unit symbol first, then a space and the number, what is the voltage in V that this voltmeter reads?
V 10
